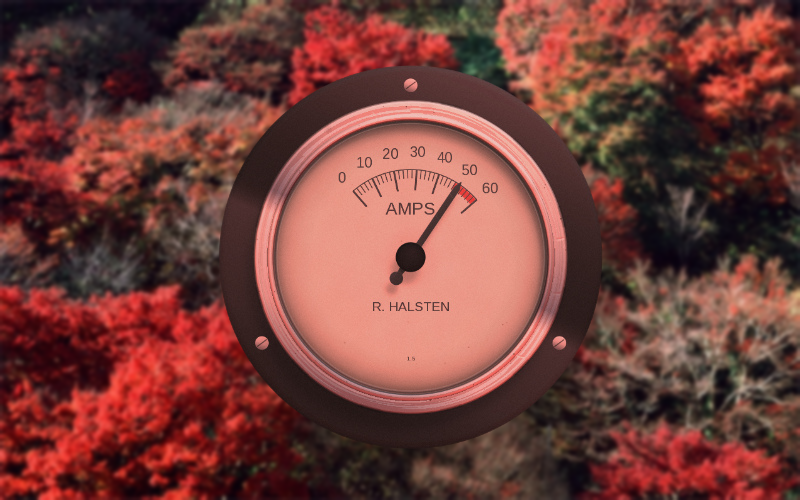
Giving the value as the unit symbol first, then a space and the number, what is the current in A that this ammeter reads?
A 50
